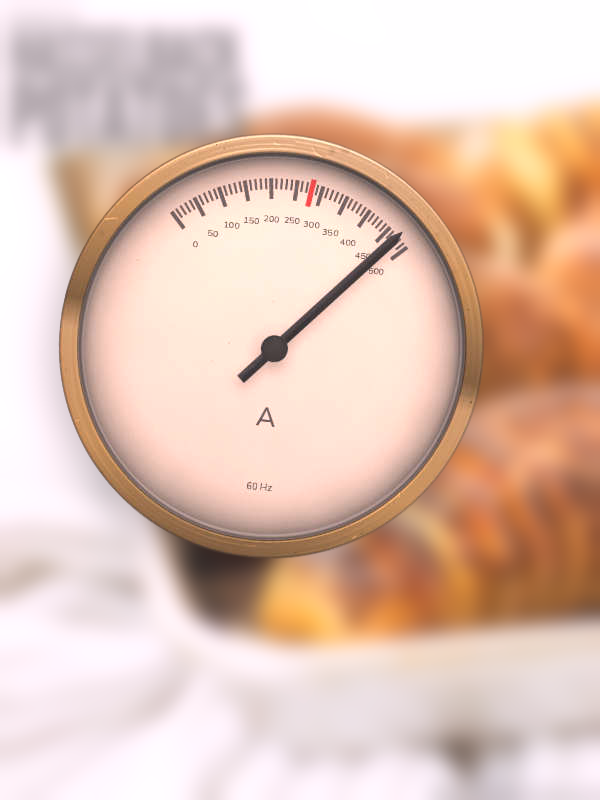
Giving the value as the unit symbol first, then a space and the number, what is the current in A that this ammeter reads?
A 470
